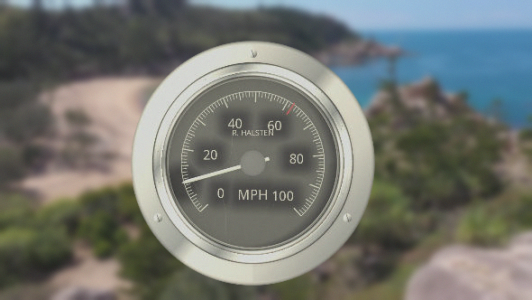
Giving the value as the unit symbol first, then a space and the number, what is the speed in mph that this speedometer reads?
mph 10
